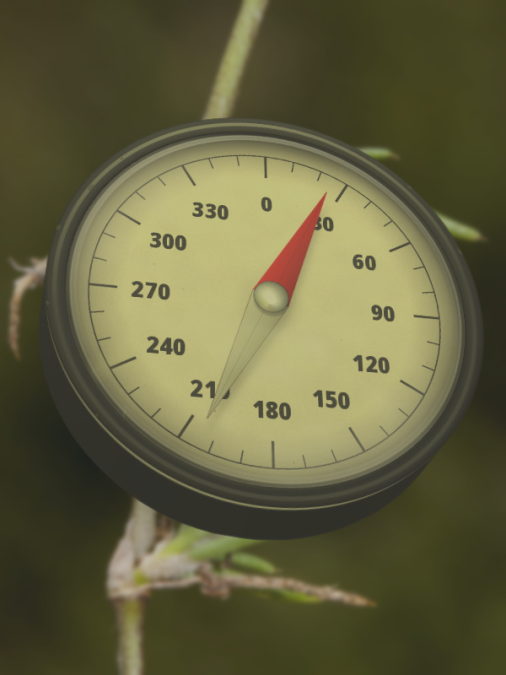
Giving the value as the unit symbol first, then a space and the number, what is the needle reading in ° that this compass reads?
° 25
